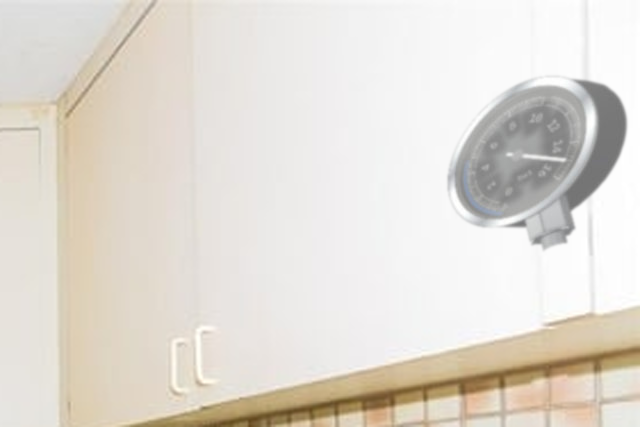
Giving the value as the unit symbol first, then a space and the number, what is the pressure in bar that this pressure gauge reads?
bar 15
